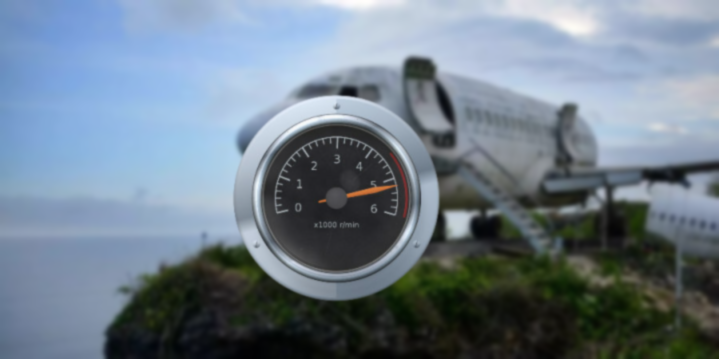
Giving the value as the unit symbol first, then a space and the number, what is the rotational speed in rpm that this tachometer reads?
rpm 5200
